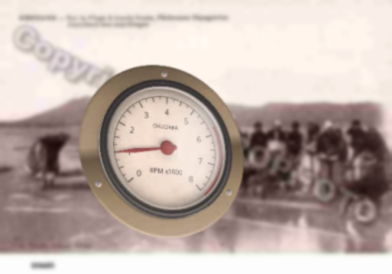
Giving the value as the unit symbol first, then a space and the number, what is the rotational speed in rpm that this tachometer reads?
rpm 1000
